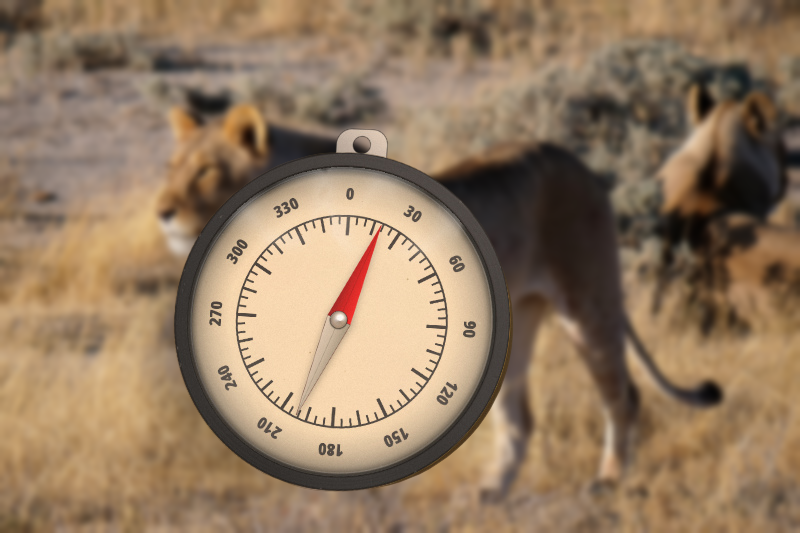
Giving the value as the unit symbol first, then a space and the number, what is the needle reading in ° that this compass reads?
° 20
